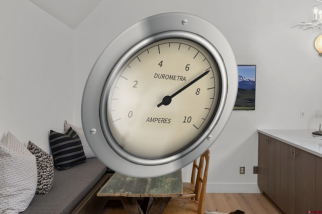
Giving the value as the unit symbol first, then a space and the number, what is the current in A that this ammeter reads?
A 7
